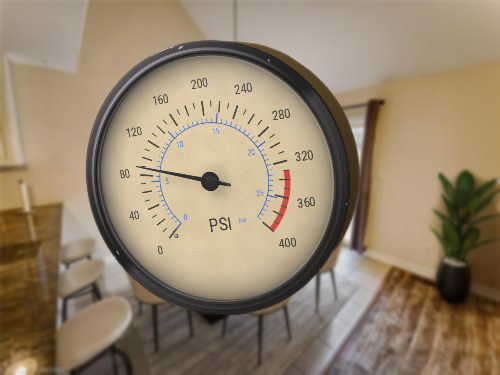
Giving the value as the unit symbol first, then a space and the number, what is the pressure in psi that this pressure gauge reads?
psi 90
